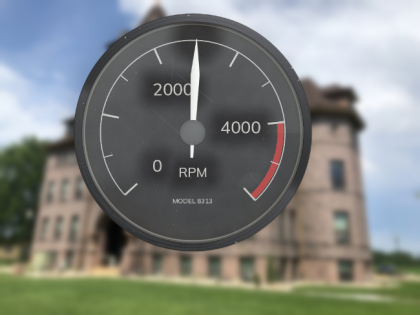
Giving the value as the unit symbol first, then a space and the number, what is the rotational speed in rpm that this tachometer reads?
rpm 2500
